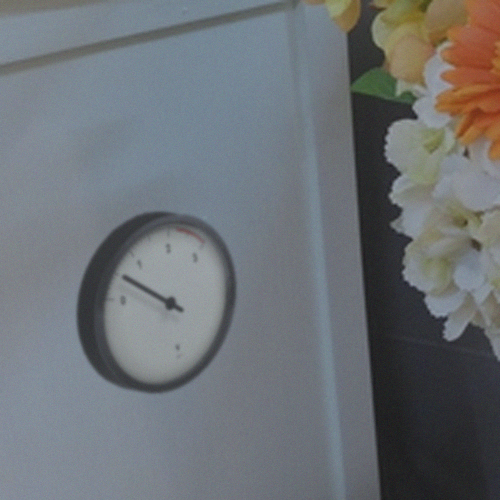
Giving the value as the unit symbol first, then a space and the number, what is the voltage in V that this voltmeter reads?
V 0.5
